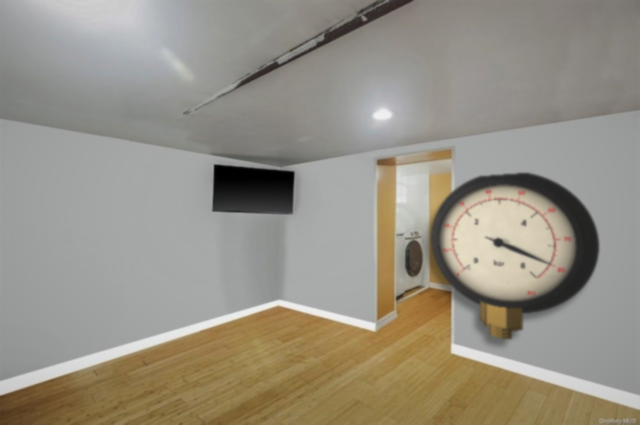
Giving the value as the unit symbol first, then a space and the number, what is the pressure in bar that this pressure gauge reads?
bar 5.5
